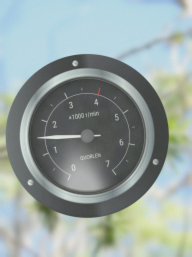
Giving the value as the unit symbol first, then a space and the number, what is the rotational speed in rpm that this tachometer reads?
rpm 1500
